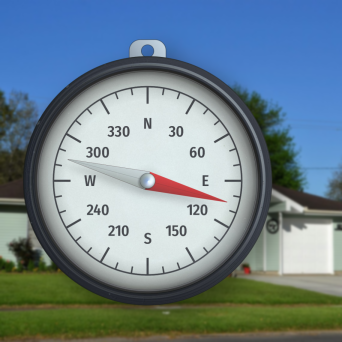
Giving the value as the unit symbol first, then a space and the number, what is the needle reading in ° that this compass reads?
° 105
